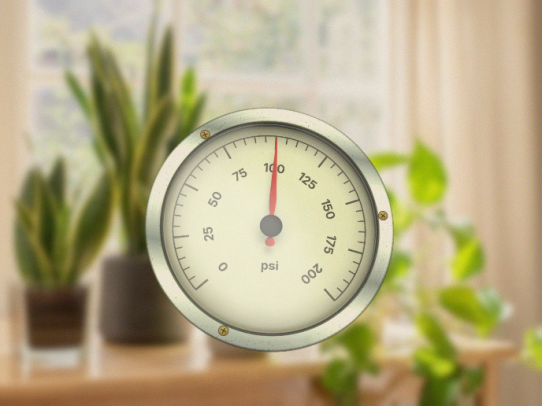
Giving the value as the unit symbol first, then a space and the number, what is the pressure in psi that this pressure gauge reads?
psi 100
